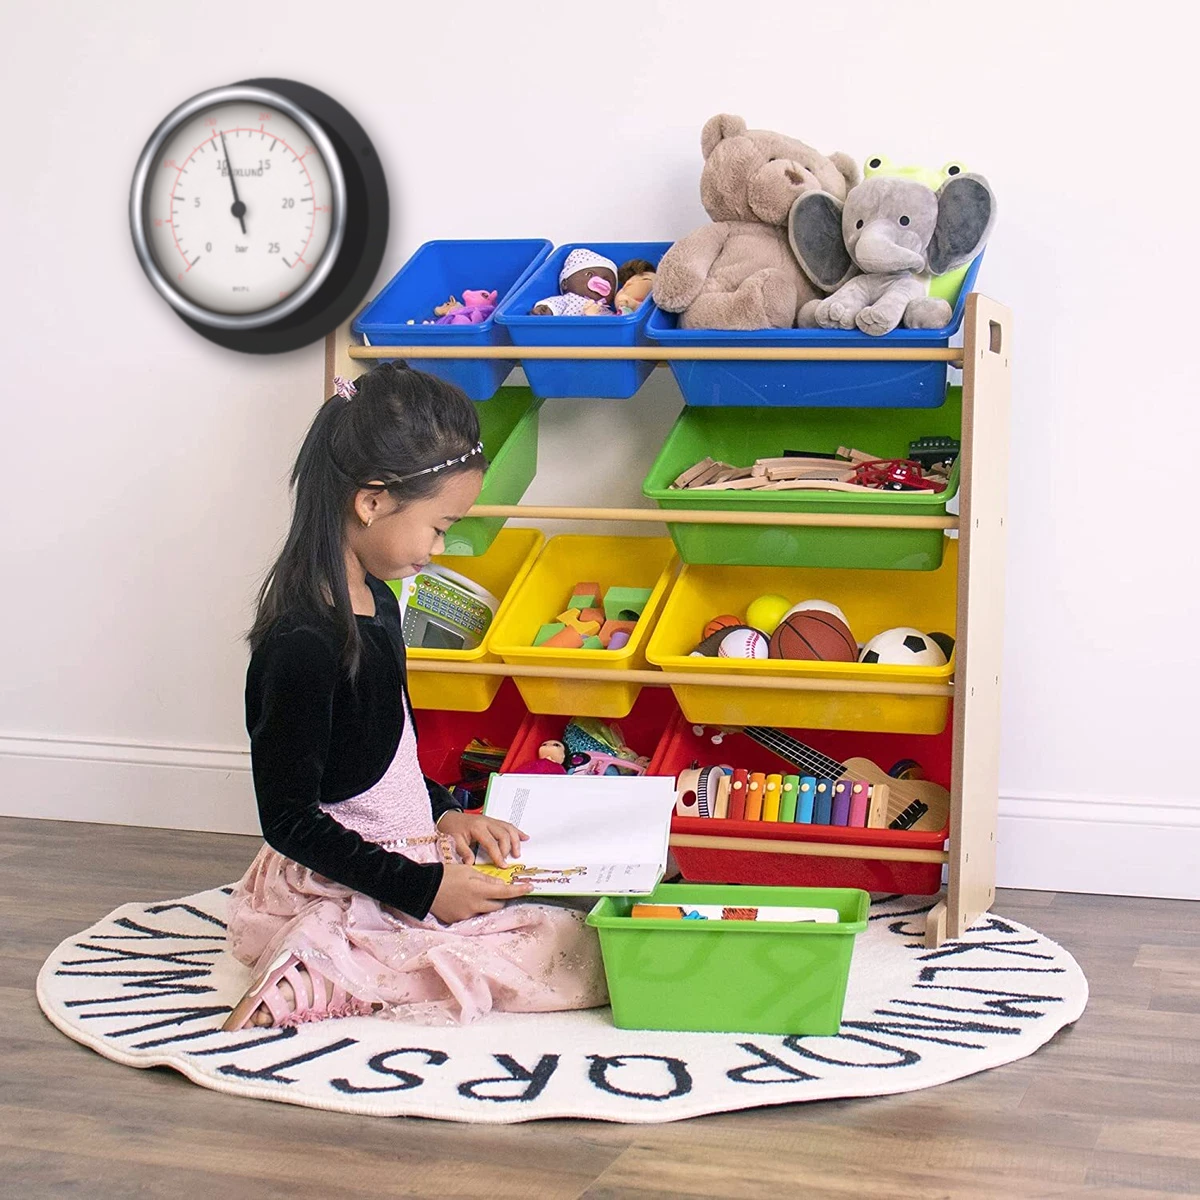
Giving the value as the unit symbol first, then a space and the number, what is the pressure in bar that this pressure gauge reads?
bar 11
